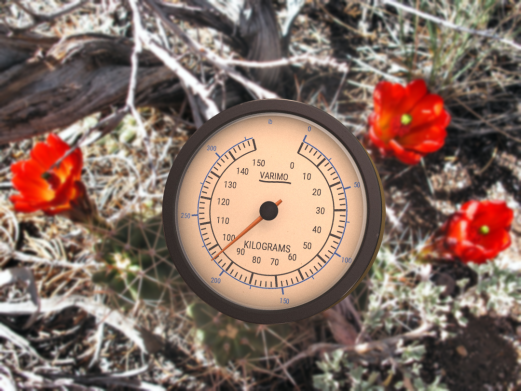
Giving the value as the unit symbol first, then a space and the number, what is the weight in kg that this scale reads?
kg 96
